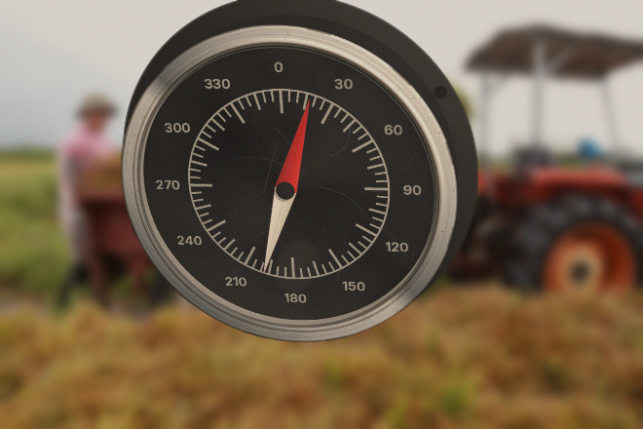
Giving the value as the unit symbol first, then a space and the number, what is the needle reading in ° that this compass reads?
° 17.5
